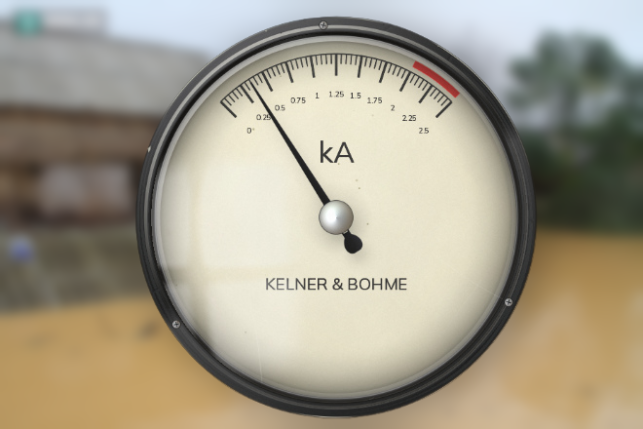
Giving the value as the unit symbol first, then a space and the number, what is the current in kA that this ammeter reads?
kA 0.35
